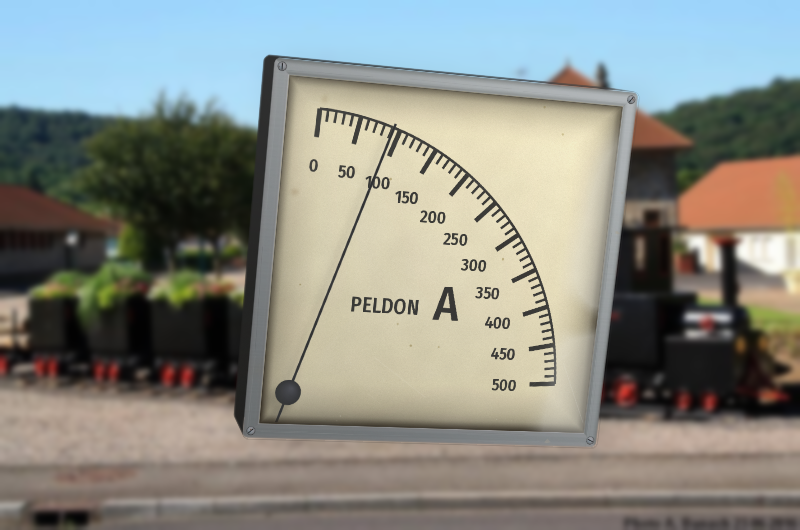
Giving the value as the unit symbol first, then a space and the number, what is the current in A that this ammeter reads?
A 90
